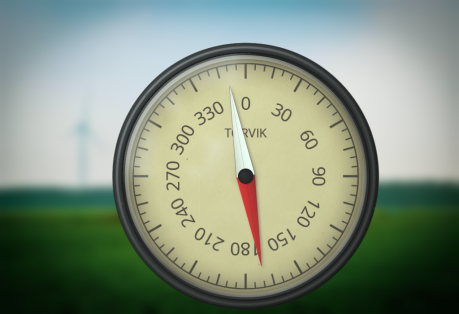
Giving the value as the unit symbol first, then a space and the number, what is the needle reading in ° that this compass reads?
° 170
